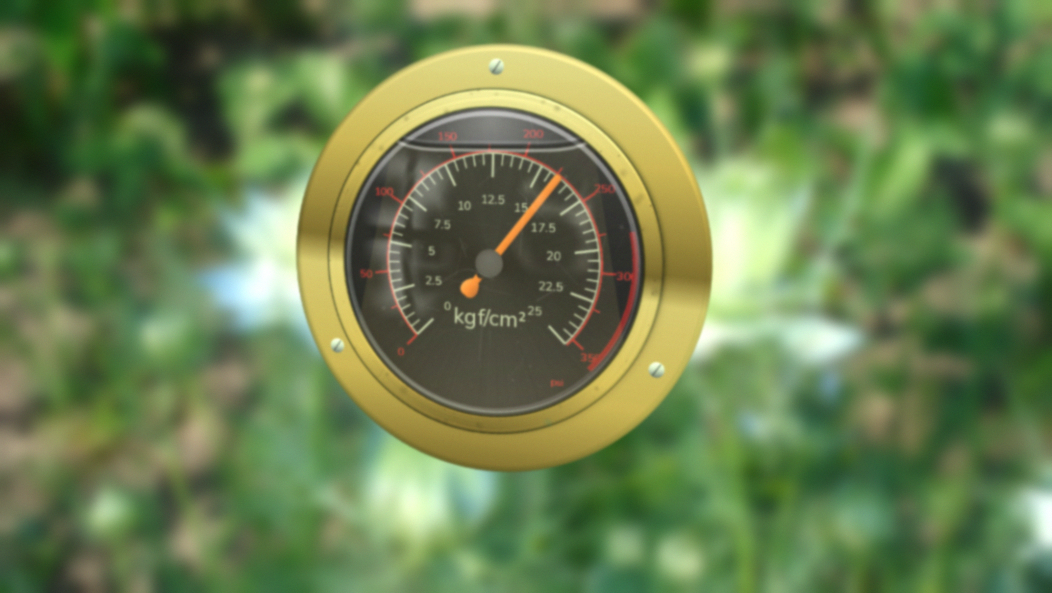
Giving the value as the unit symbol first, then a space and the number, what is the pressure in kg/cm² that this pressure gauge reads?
kg/cm² 16
